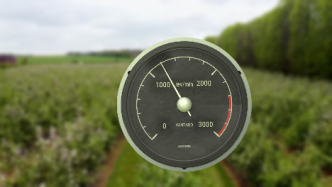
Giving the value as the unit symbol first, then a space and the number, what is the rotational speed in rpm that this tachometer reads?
rpm 1200
